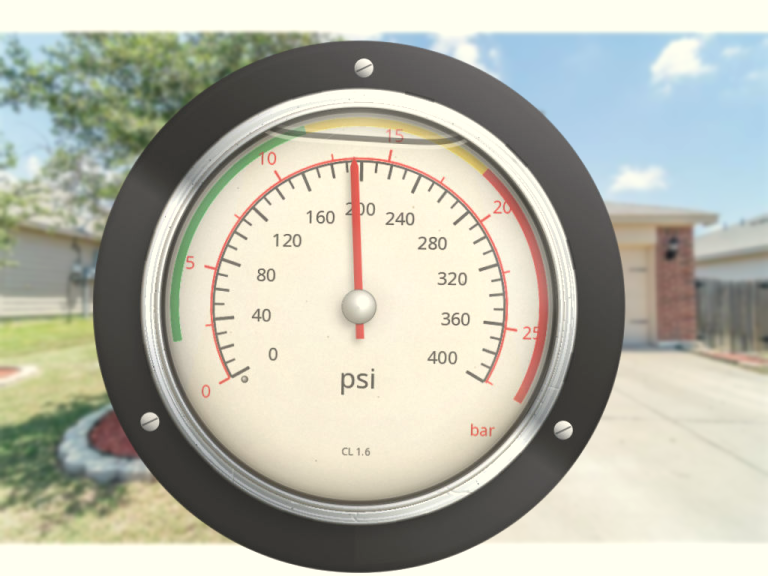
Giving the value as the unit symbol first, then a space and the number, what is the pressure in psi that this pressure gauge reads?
psi 195
